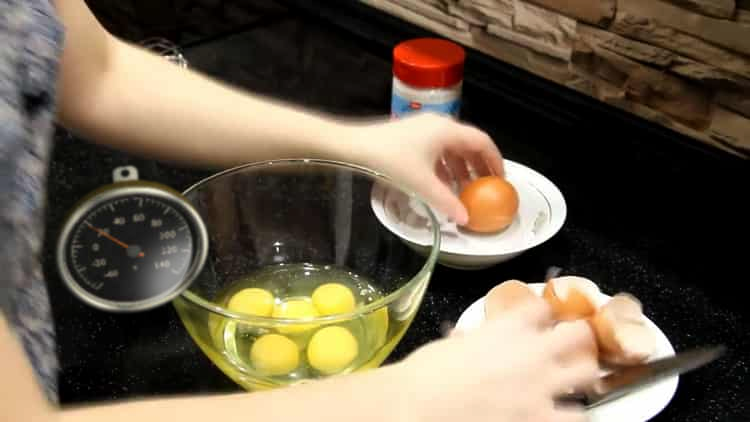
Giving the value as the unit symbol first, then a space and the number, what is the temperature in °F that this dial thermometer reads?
°F 20
